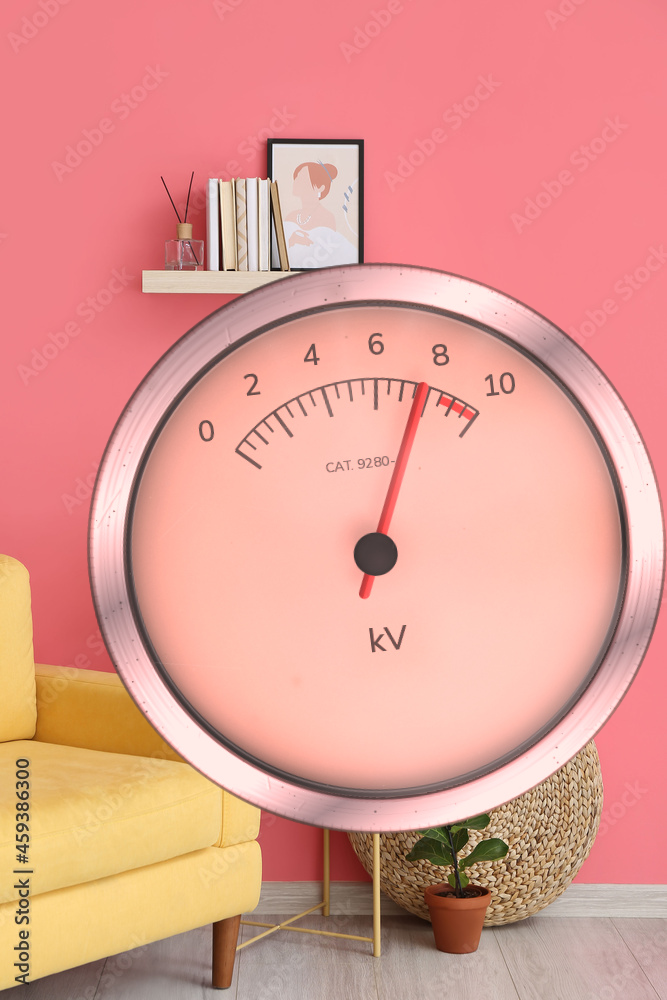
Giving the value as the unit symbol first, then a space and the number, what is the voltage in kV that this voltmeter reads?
kV 7.75
